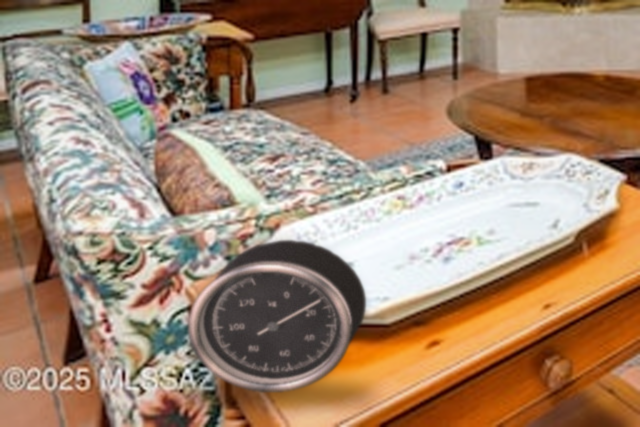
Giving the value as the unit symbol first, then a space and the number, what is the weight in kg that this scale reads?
kg 15
